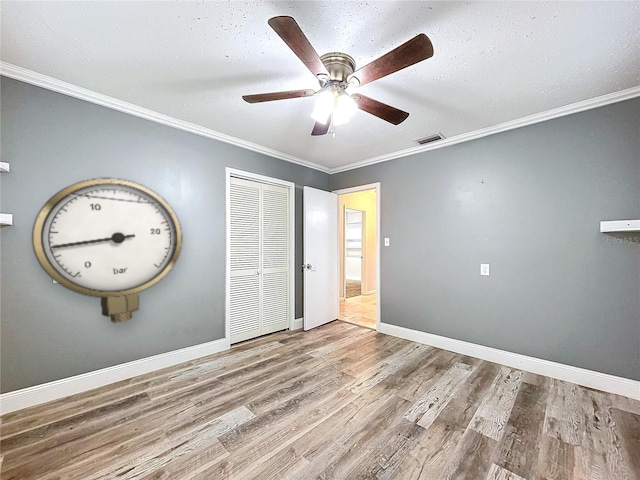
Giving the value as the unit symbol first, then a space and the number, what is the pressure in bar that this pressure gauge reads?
bar 3.5
